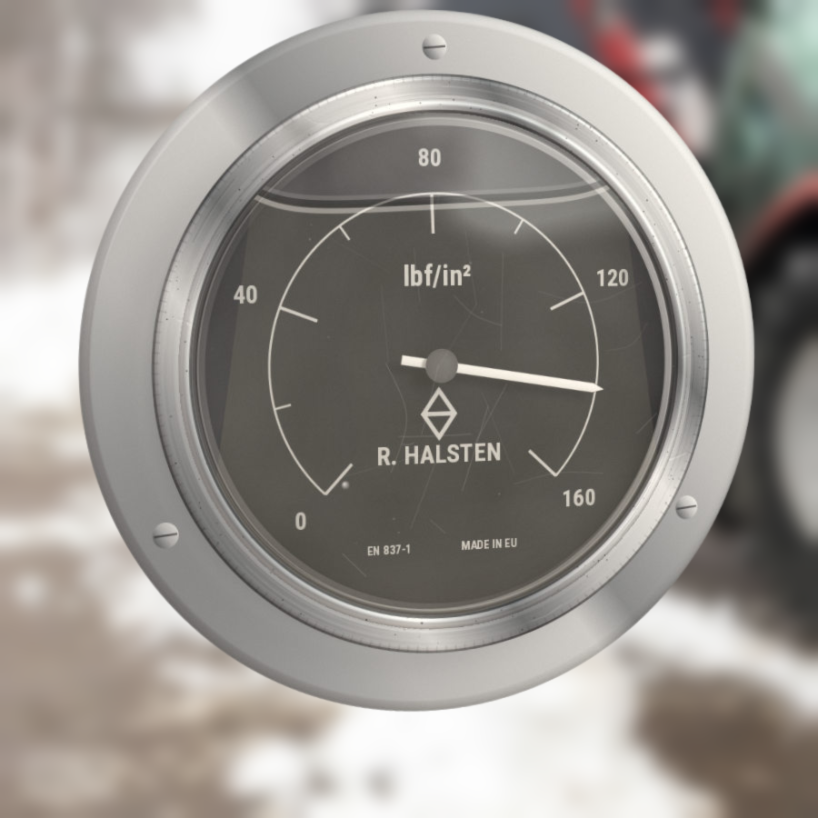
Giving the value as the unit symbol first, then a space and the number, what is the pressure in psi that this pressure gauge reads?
psi 140
